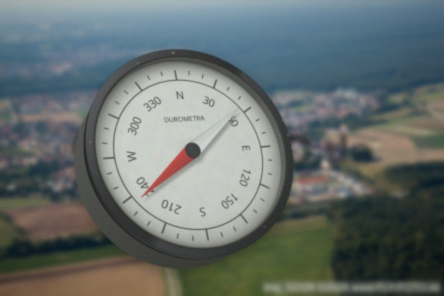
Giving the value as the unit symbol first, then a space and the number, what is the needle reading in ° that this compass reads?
° 235
